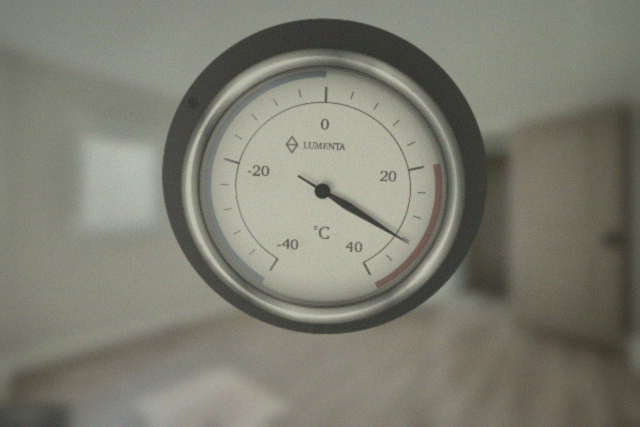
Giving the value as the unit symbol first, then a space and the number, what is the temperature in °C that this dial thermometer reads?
°C 32
